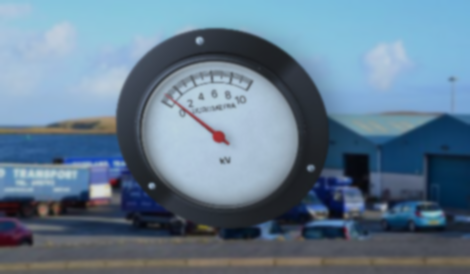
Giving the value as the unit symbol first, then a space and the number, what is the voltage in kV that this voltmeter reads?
kV 1
